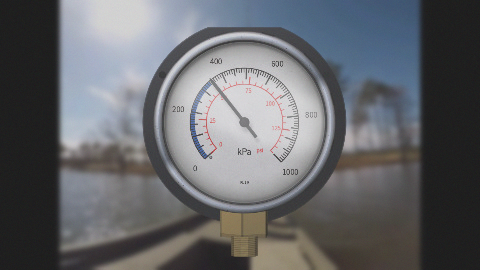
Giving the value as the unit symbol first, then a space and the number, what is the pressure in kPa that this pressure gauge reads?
kPa 350
